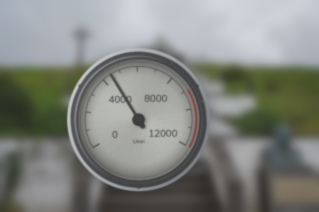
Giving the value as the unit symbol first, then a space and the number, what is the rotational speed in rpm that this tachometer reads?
rpm 4500
